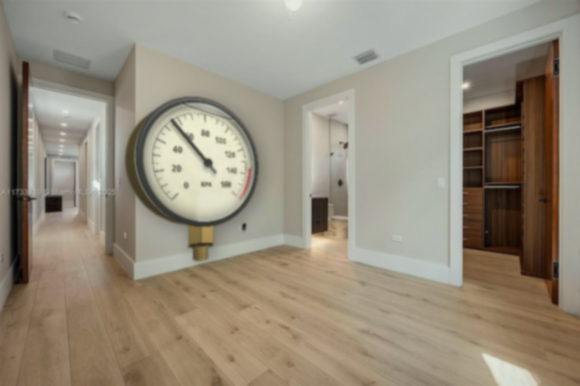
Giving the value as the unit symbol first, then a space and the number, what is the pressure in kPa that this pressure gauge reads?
kPa 55
